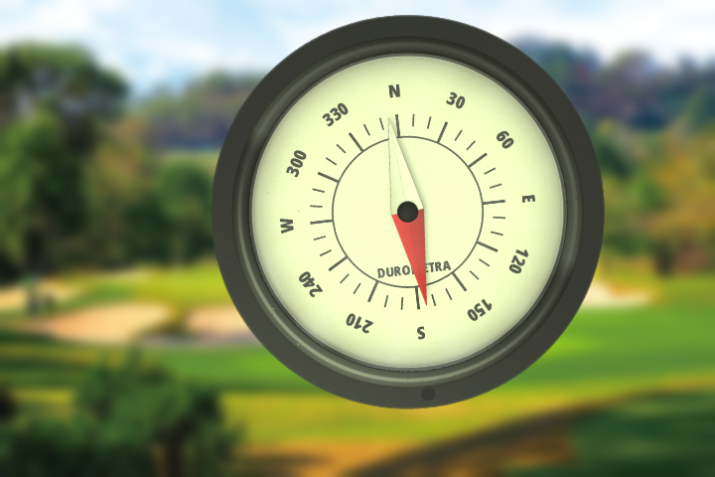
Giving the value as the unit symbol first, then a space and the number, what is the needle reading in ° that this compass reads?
° 175
